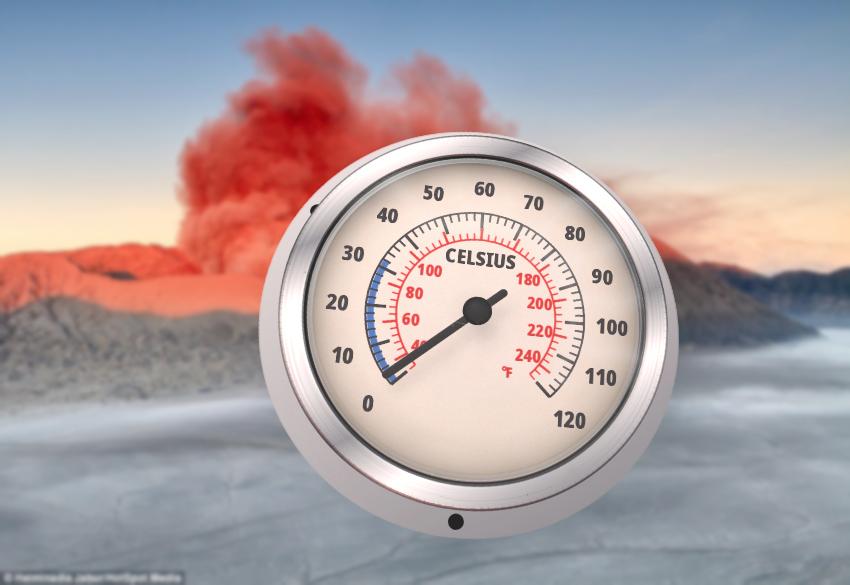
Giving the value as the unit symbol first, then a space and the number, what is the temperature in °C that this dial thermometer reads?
°C 2
